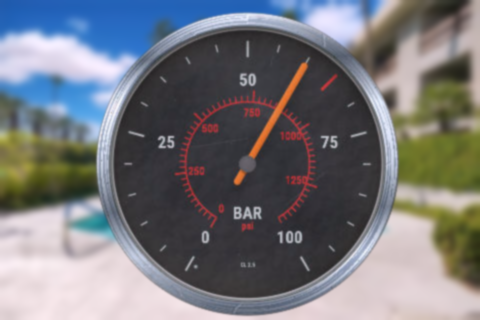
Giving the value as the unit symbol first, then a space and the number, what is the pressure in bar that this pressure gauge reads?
bar 60
